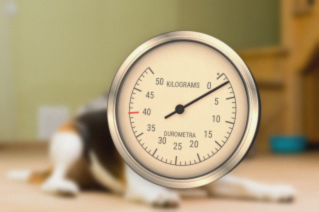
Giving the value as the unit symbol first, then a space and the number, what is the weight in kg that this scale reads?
kg 2
